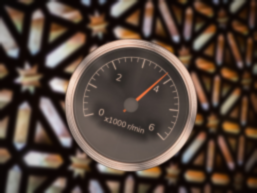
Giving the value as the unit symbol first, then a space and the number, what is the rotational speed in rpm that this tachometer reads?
rpm 3800
